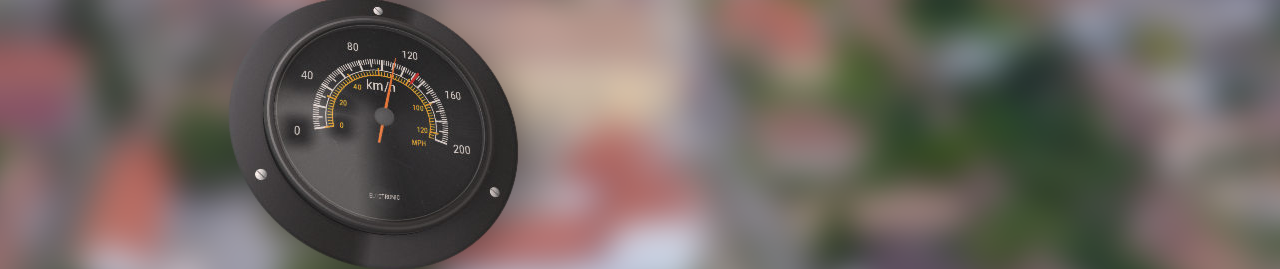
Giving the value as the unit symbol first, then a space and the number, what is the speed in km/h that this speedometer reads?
km/h 110
